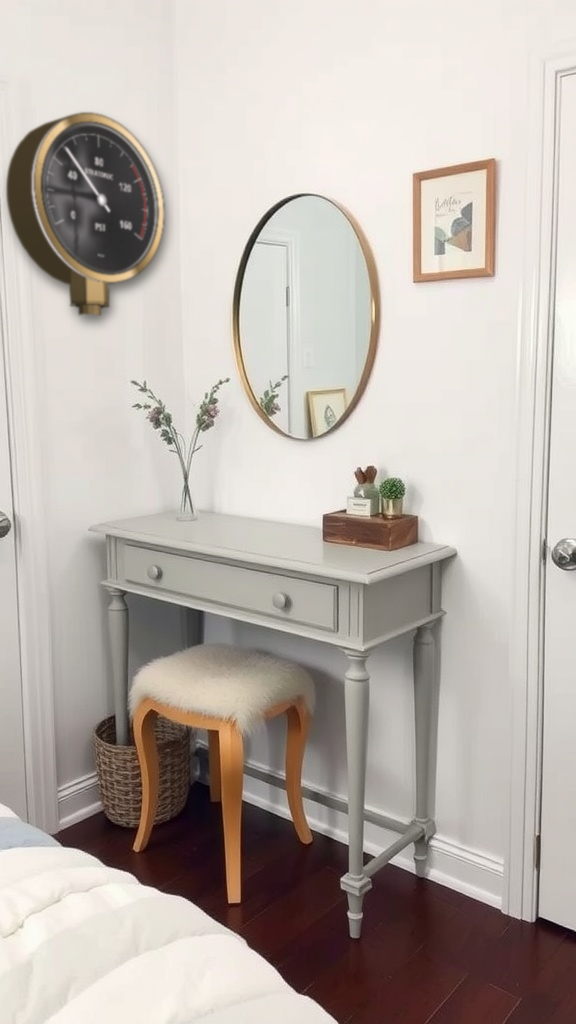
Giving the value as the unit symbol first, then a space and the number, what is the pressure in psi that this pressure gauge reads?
psi 50
